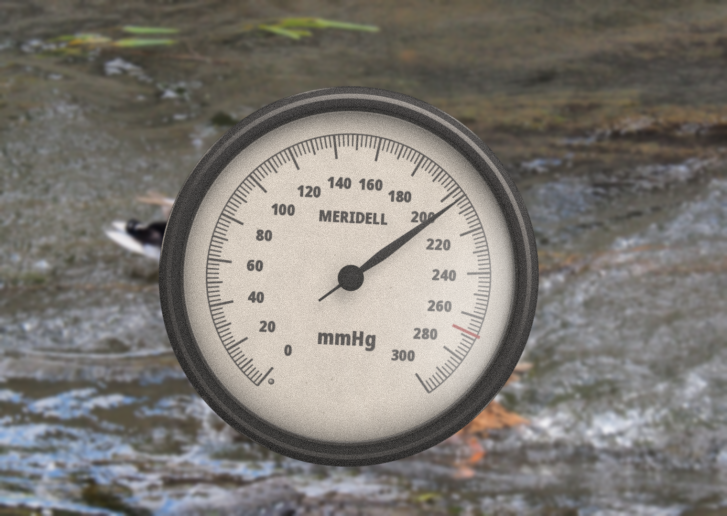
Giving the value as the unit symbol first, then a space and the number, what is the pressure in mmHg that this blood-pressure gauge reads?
mmHg 204
